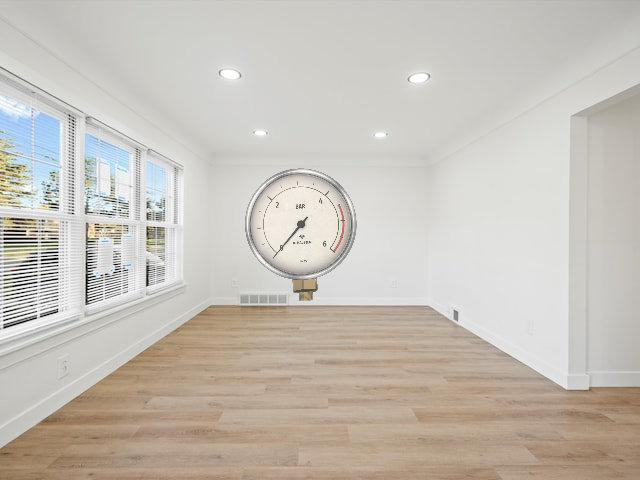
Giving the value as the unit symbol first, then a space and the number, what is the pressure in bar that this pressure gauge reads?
bar 0
